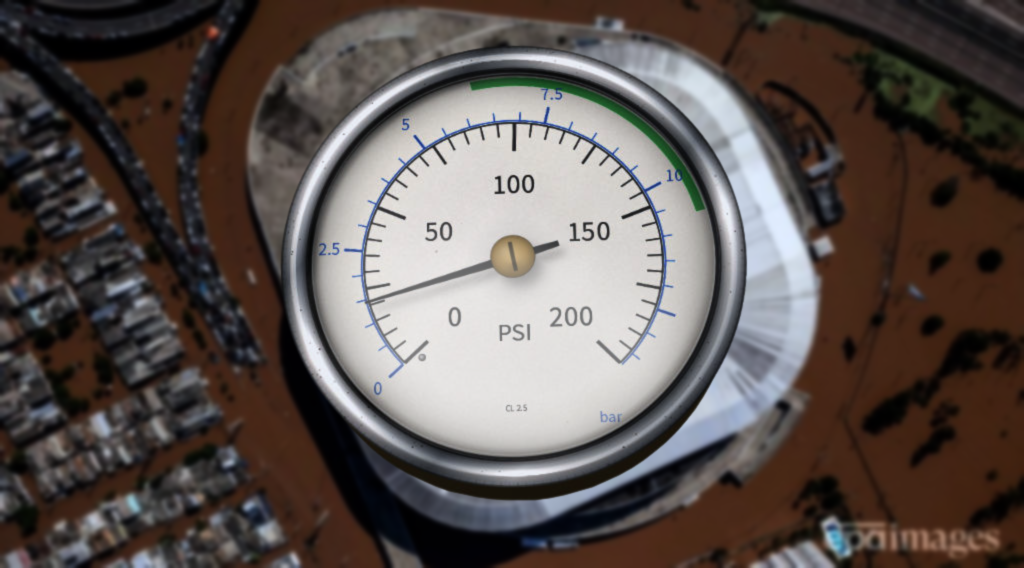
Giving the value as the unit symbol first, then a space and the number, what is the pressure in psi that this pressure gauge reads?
psi 20
